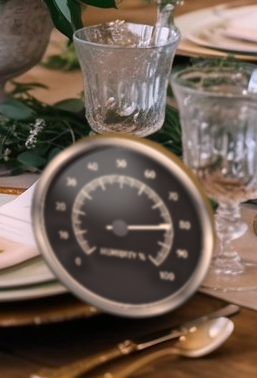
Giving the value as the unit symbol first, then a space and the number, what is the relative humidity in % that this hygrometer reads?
% 80
